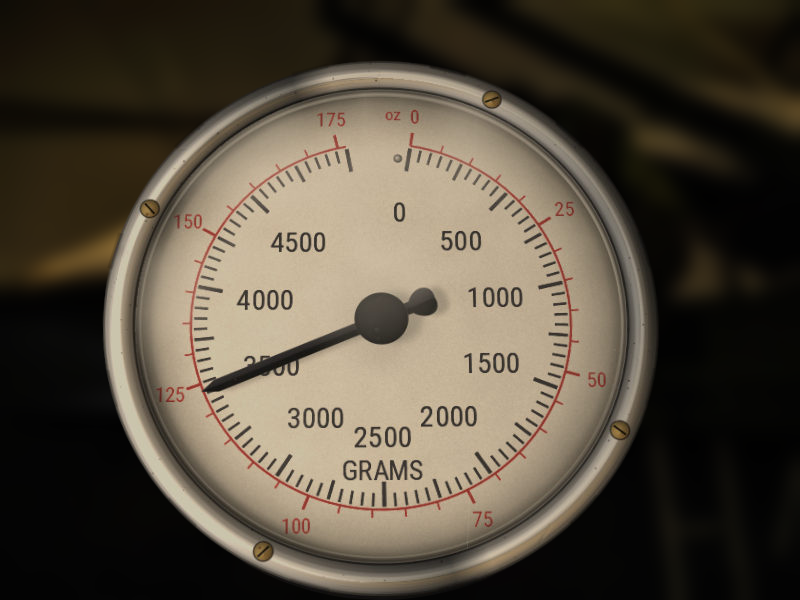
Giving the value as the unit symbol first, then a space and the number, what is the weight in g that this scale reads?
g 3500
